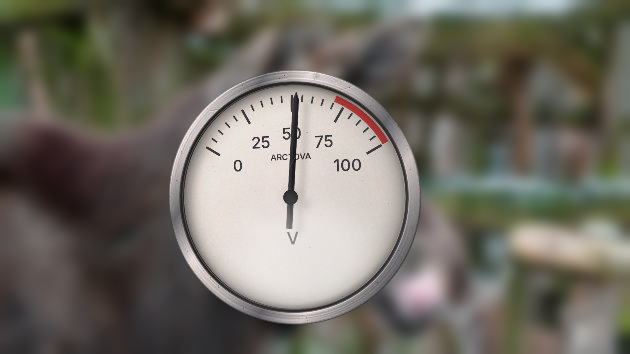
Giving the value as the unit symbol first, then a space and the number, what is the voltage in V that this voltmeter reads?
V 52.5
